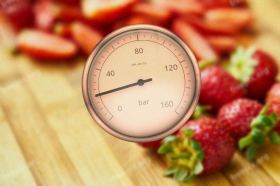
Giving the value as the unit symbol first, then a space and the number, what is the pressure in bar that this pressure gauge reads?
bar 20
